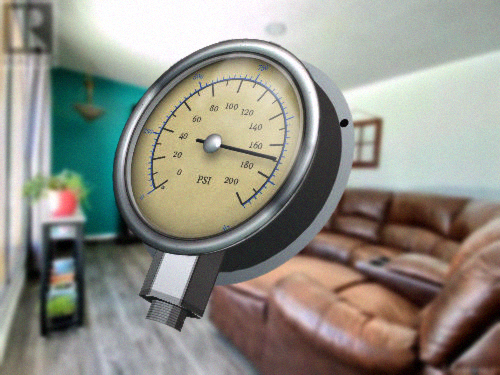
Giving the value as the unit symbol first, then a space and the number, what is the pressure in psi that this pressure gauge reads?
psi 170
